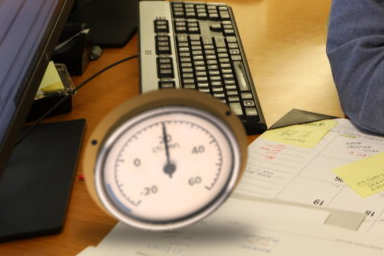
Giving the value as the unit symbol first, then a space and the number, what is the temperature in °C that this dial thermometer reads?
°C 20
